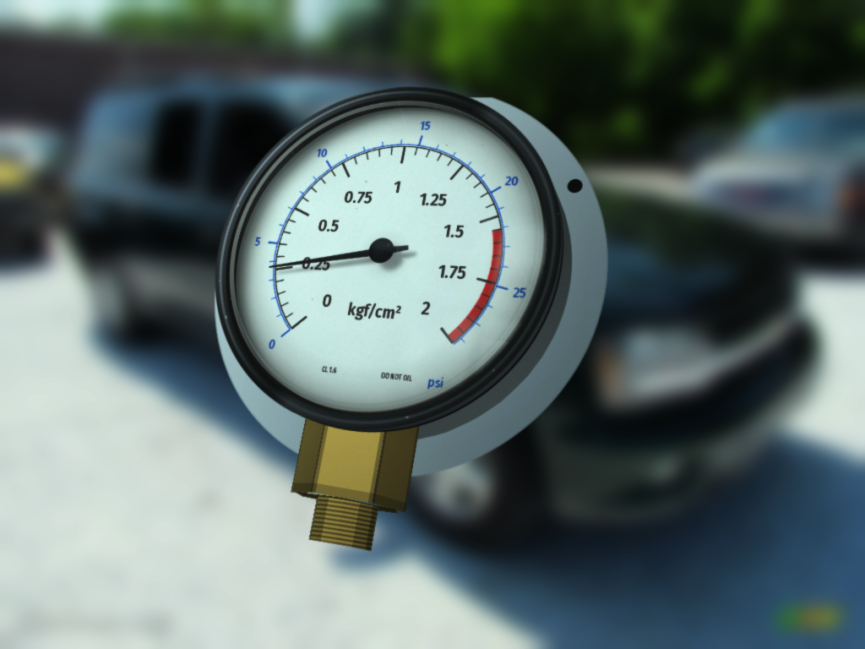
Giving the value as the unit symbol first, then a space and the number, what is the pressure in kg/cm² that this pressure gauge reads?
kg/cm² 0.25
